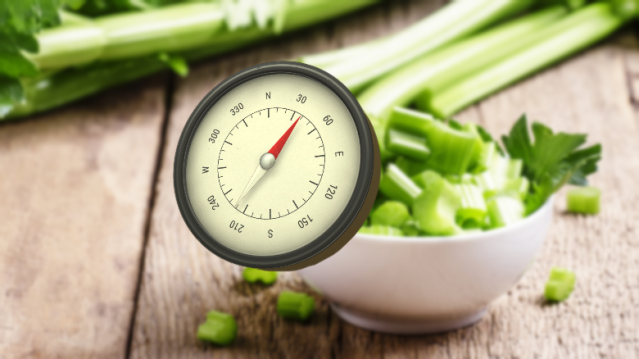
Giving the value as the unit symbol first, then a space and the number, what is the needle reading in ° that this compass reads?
° 40
